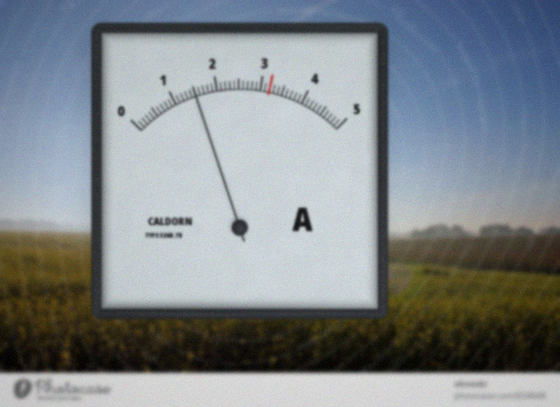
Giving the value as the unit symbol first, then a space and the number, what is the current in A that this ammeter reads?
A 1.5
